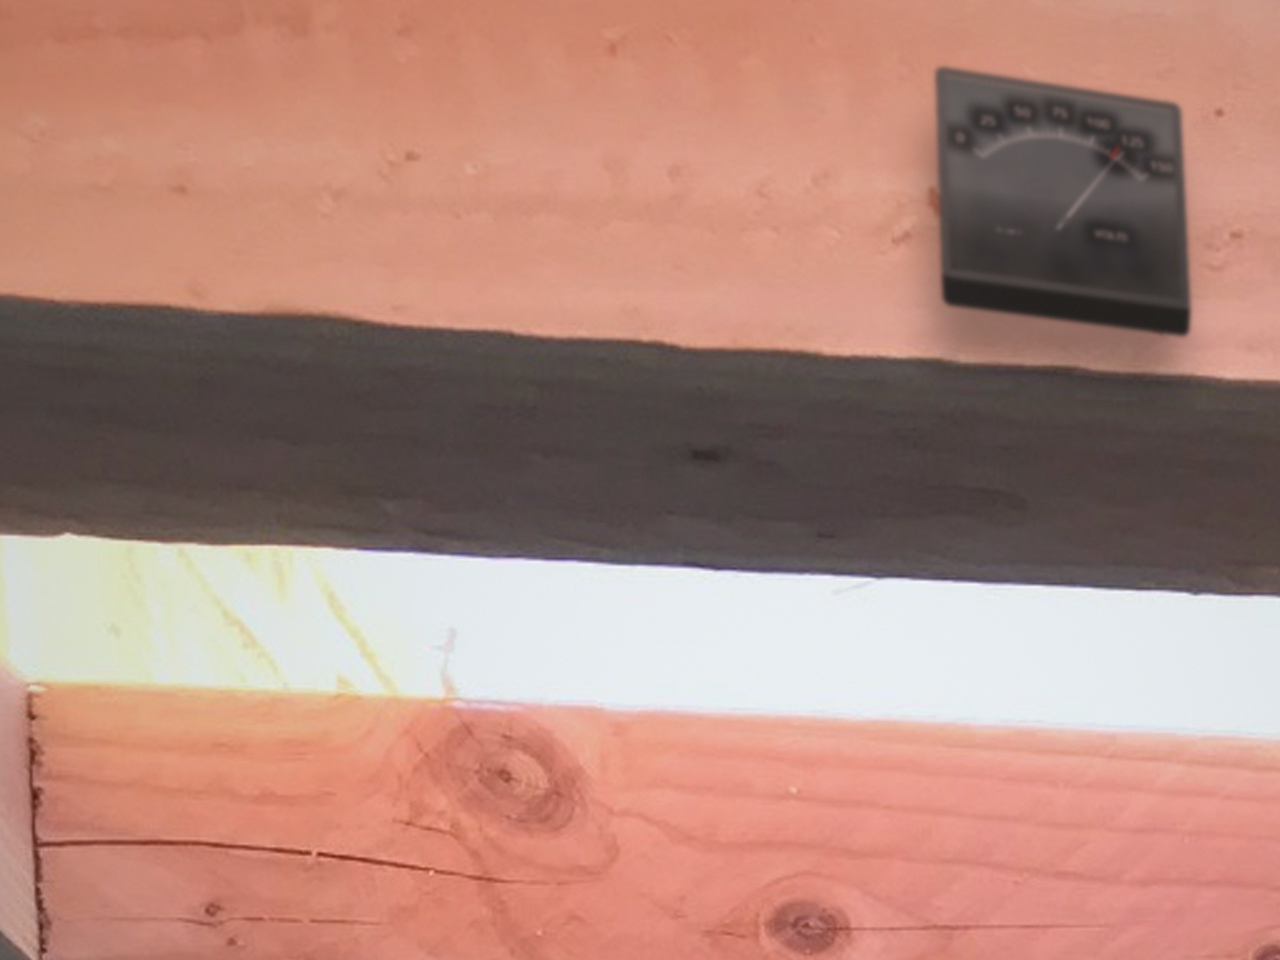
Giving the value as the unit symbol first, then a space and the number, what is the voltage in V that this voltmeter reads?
V 125
